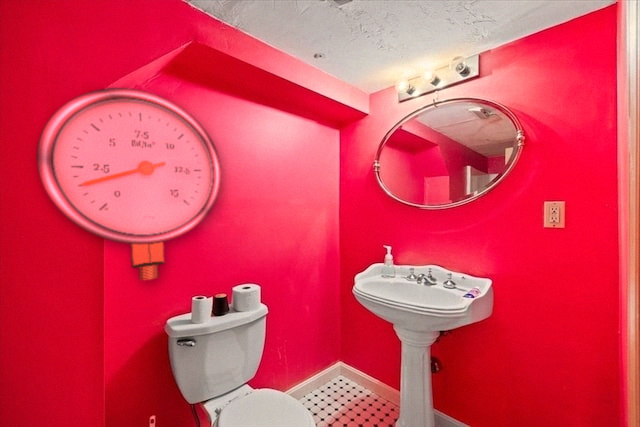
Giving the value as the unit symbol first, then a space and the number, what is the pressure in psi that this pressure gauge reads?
psi 1.5
